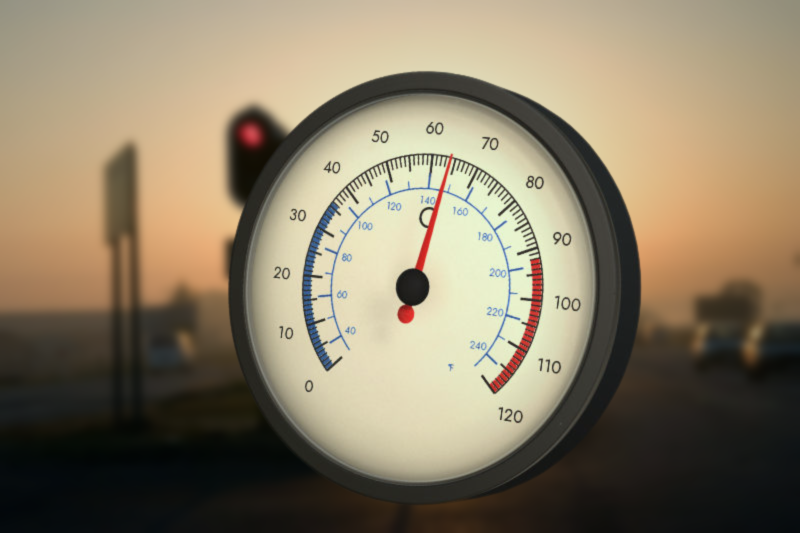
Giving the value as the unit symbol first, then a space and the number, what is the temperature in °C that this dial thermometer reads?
°C 65
